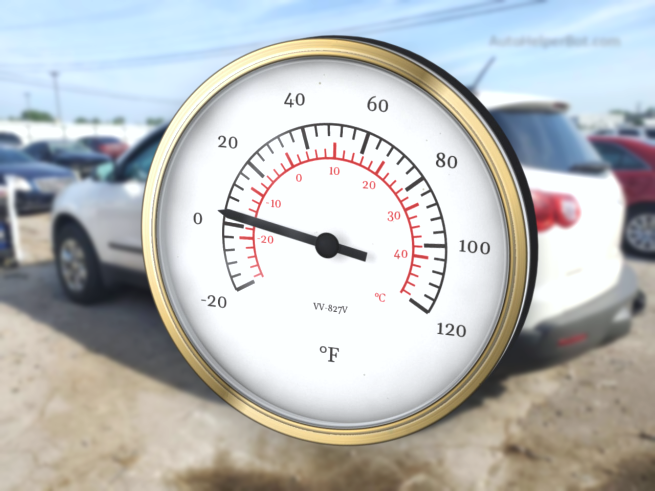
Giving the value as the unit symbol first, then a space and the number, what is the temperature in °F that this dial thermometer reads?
°F 4
